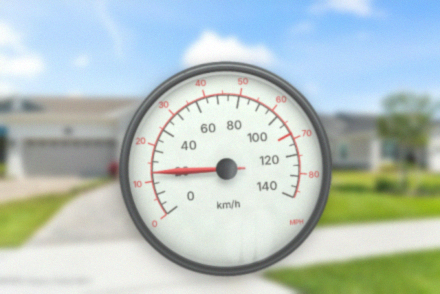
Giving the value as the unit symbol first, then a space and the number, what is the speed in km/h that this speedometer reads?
km/h 20
